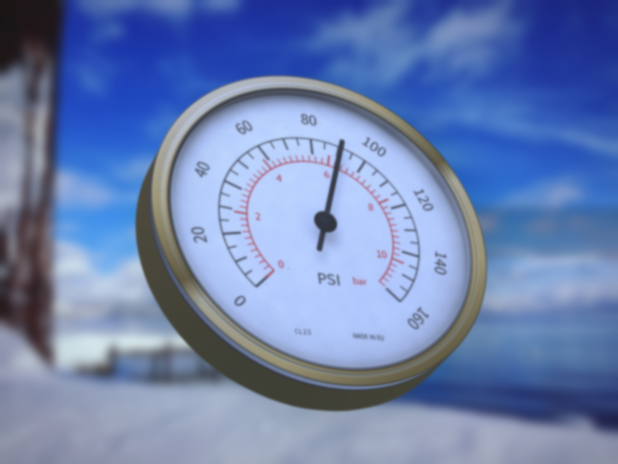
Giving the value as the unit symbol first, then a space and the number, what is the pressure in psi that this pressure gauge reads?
psi 90
